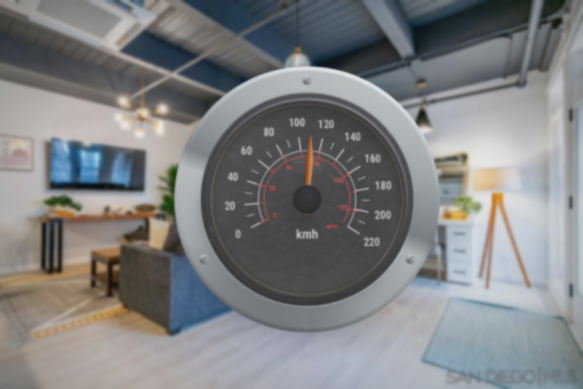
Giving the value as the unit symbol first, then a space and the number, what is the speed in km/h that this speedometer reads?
km/h 110
